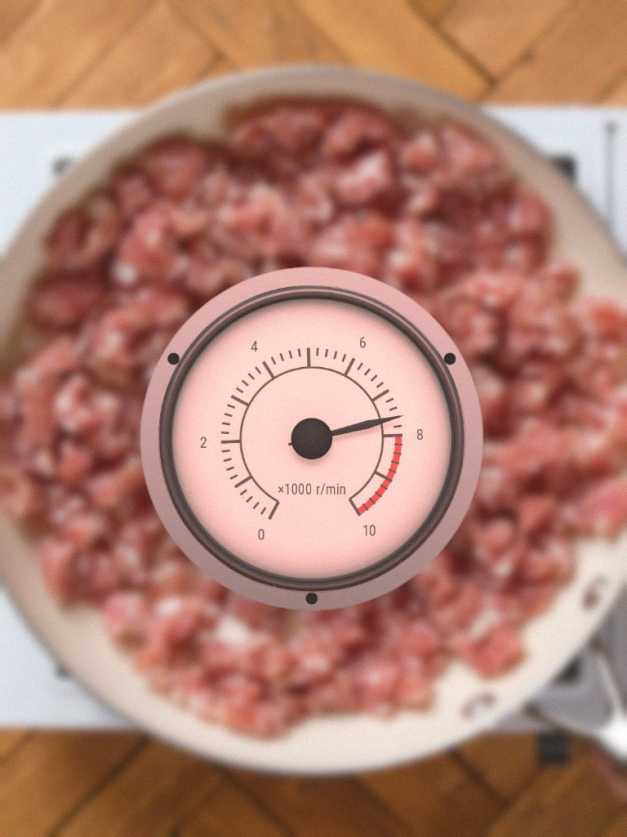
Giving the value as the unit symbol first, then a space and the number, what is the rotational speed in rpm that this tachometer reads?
rpm 7600
